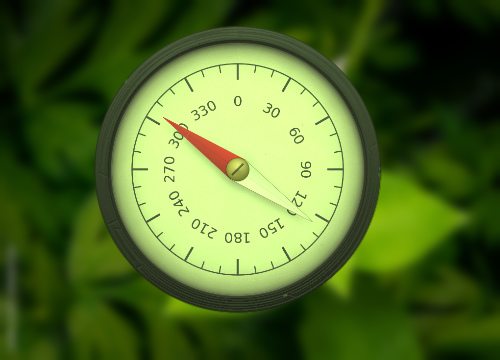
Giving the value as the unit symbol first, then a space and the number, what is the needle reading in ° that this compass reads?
° 305
